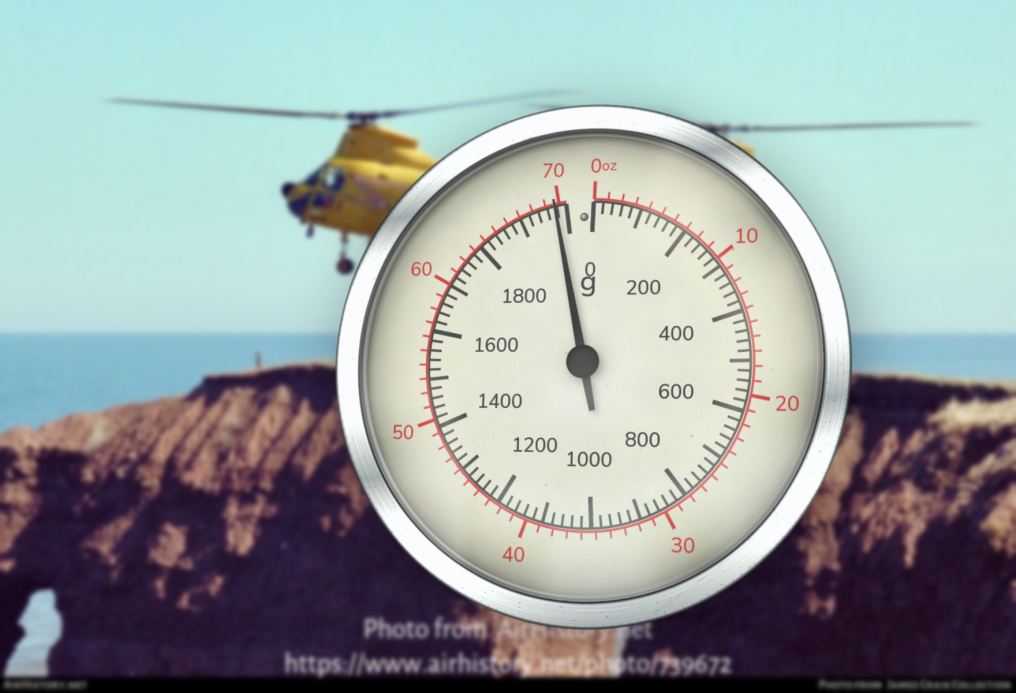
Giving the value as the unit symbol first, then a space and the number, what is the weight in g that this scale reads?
g 1980
